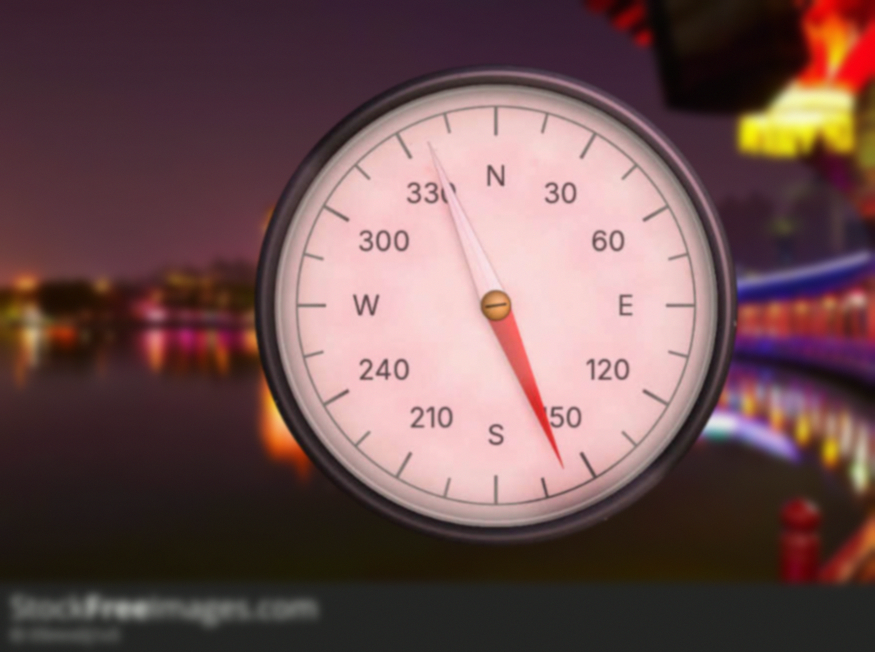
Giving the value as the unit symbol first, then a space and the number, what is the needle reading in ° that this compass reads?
° 157.5
